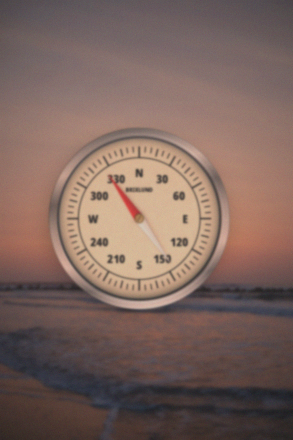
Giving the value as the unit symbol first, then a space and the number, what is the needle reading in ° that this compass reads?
° 325
